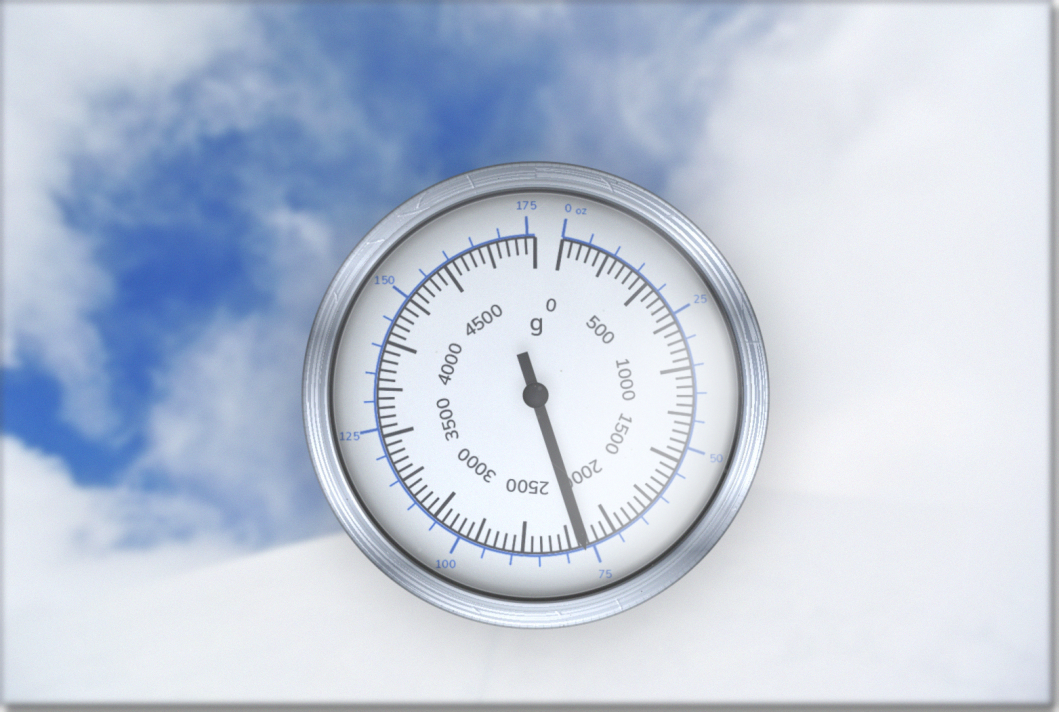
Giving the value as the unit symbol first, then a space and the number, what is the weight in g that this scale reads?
g 2175
